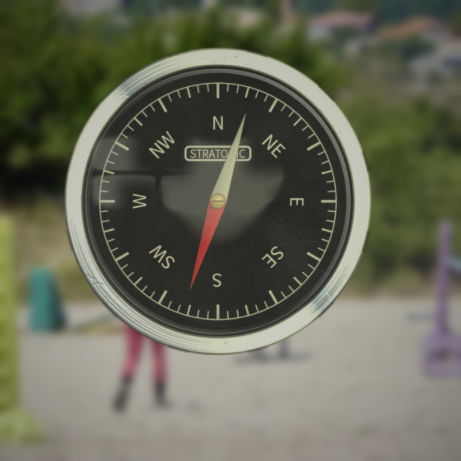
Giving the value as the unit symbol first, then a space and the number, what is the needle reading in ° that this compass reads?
° 197.5
